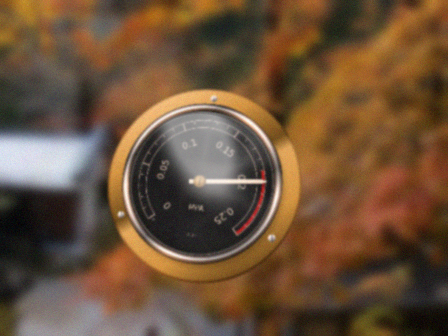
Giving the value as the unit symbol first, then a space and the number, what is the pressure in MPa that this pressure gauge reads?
MPa 0.2
